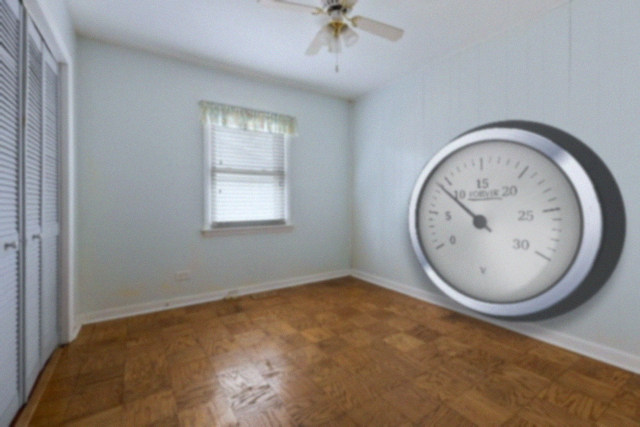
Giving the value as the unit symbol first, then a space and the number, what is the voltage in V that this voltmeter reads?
V 9
